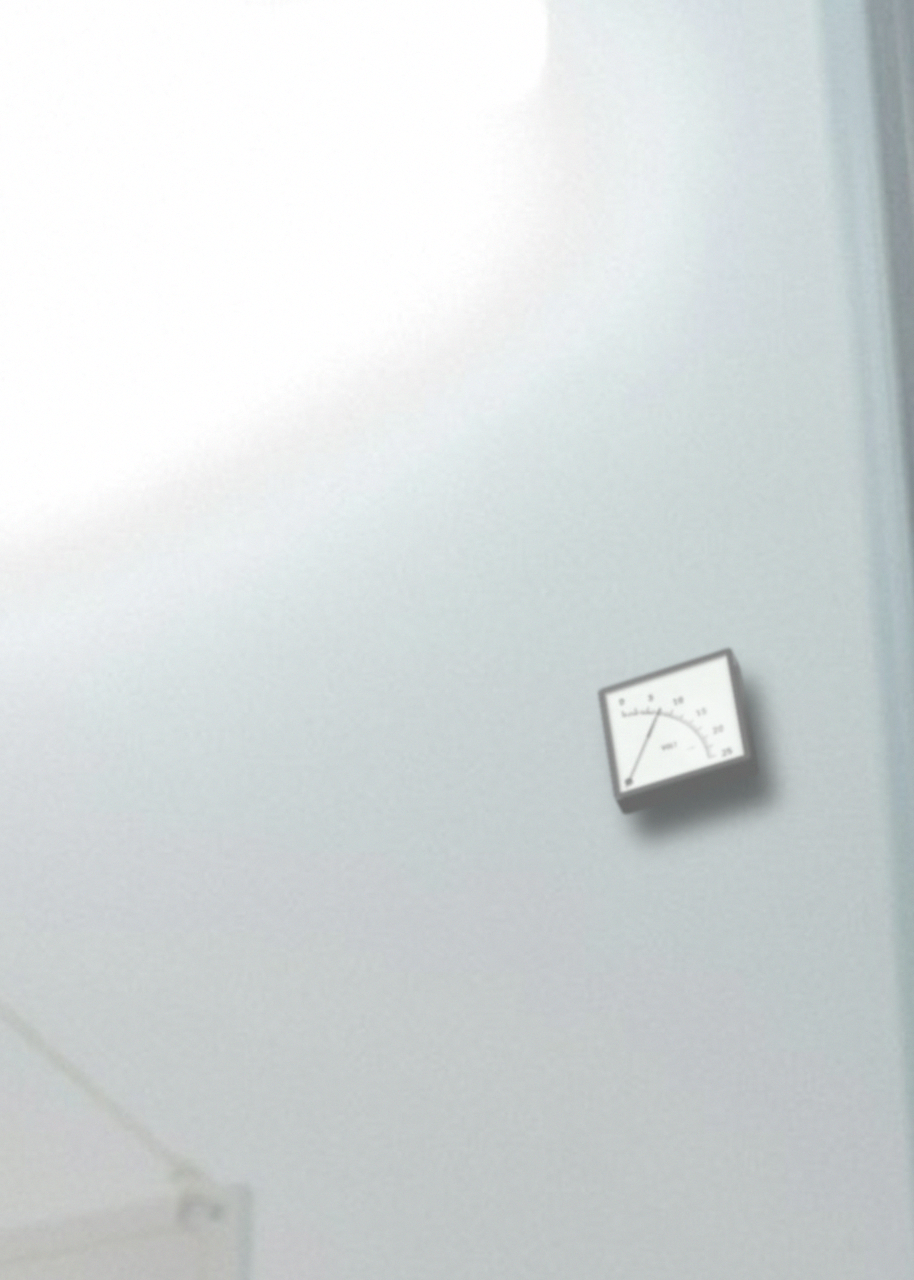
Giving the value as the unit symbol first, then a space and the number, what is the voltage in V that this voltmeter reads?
V 7.5
